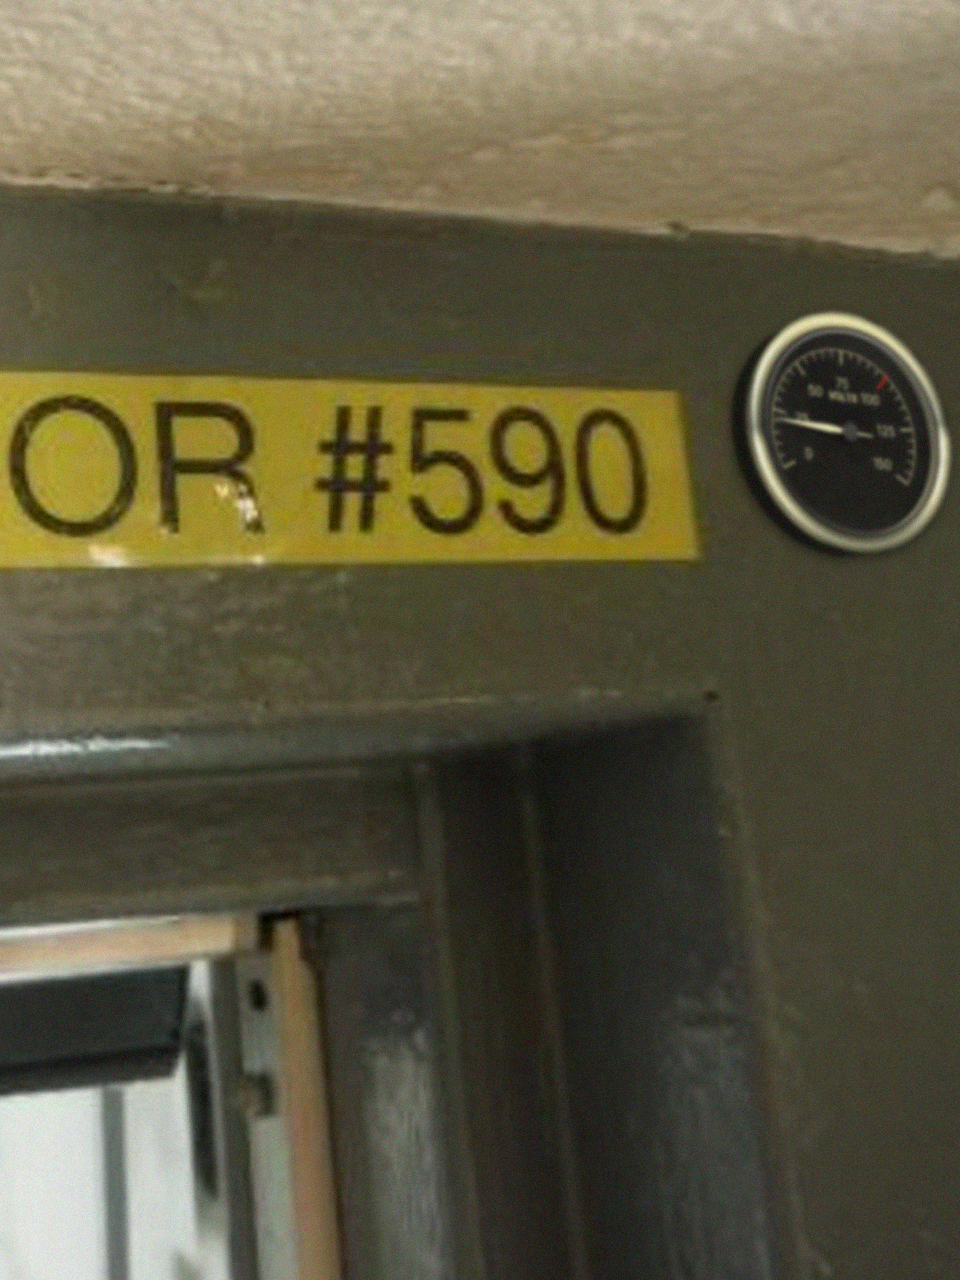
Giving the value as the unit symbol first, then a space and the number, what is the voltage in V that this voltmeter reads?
V 20
